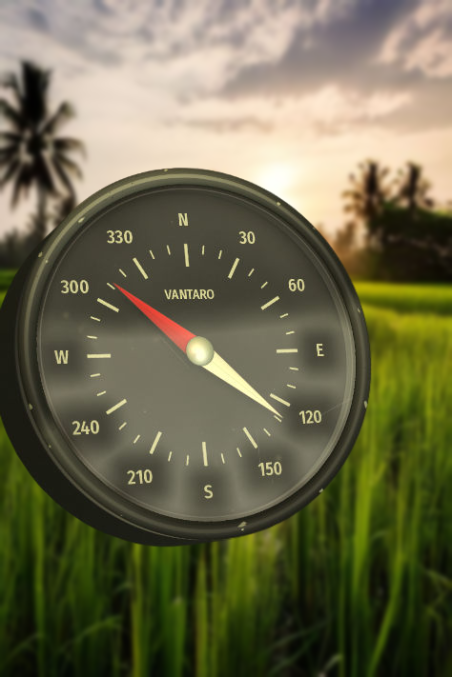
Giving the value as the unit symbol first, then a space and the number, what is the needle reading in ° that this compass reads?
° 310
